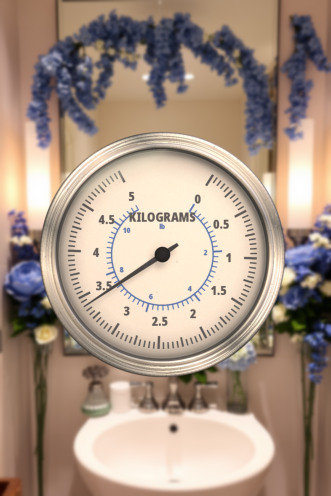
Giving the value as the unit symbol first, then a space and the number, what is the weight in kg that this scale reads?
kg 3.4
